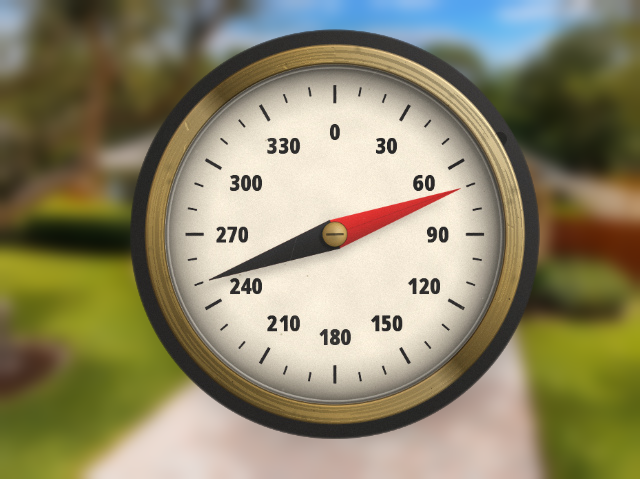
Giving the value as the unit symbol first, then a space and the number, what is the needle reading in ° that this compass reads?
° 70
